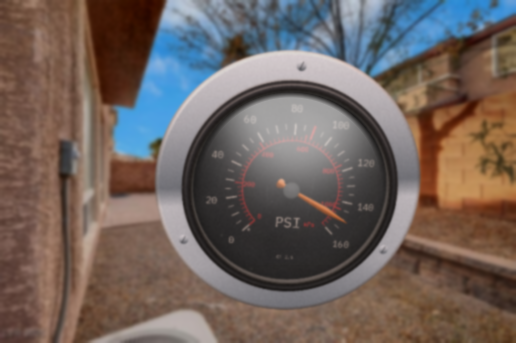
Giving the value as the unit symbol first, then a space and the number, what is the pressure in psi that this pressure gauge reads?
psi 150
